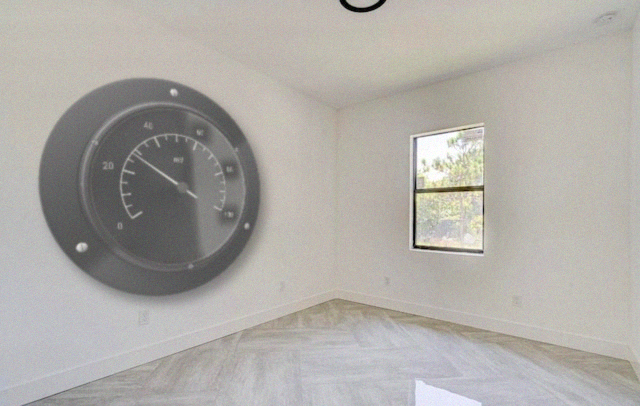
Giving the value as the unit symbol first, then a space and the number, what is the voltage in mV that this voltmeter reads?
mV 27.5
